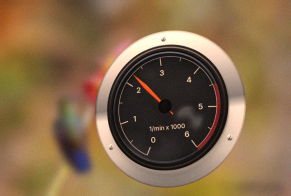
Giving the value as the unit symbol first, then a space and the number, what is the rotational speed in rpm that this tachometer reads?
rpm 2250
